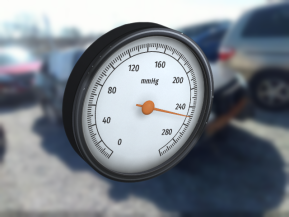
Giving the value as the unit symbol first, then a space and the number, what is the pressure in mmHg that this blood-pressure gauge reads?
mmHg 250
